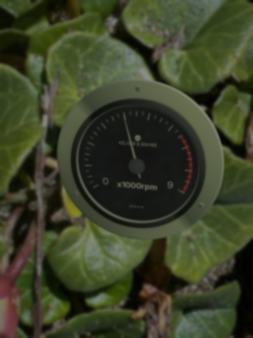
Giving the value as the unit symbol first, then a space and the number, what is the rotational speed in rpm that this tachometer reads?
rpm 4000
